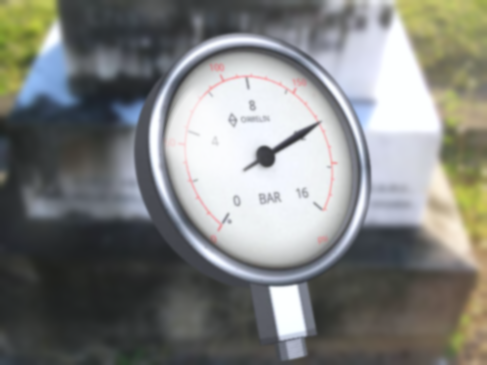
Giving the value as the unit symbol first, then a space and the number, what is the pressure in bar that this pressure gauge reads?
bar 12
